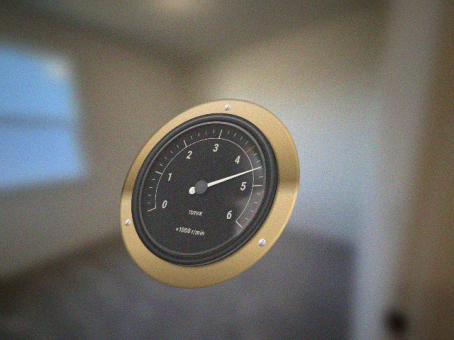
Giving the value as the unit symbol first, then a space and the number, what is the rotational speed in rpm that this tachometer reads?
rpm 4600
